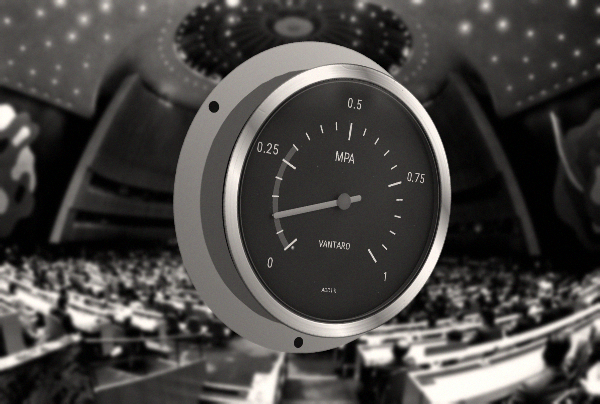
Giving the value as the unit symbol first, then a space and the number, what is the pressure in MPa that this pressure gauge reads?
MPa 0.1
